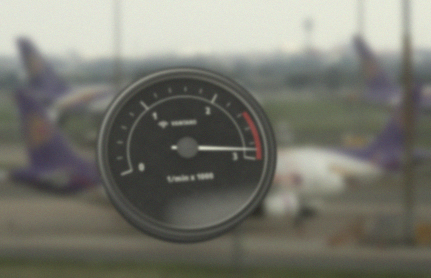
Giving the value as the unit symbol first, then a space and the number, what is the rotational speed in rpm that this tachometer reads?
rpm 2900
